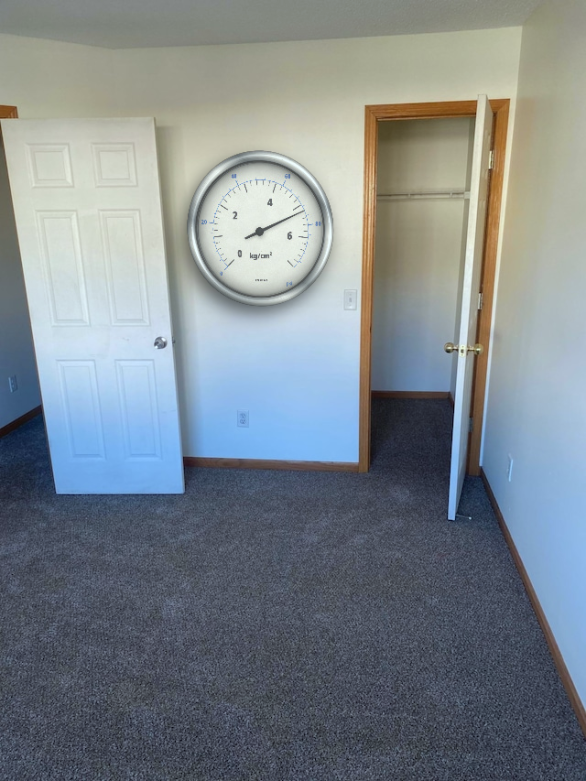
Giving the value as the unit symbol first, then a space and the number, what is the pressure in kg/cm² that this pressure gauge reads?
kg/cm² 5.2
